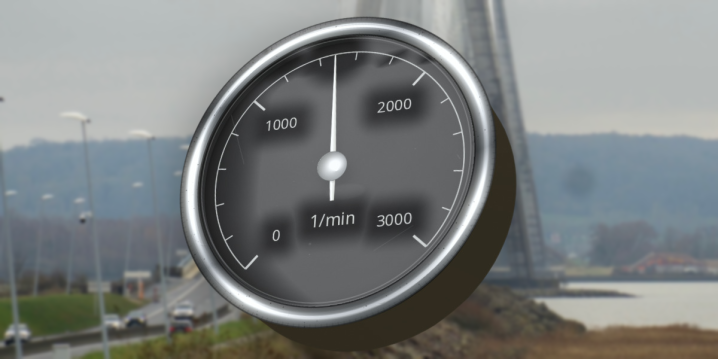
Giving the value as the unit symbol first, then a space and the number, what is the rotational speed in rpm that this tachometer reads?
rpm 1500
